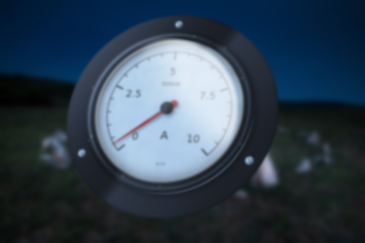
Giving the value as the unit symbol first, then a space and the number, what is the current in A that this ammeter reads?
A 0.25
